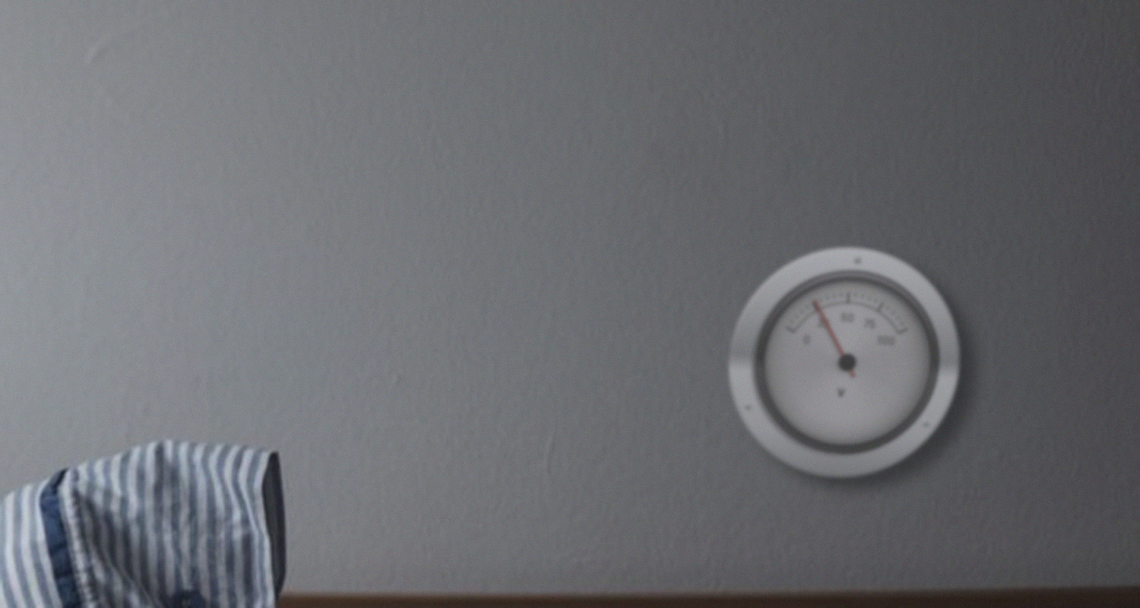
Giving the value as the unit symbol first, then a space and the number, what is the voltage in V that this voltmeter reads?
V 25
